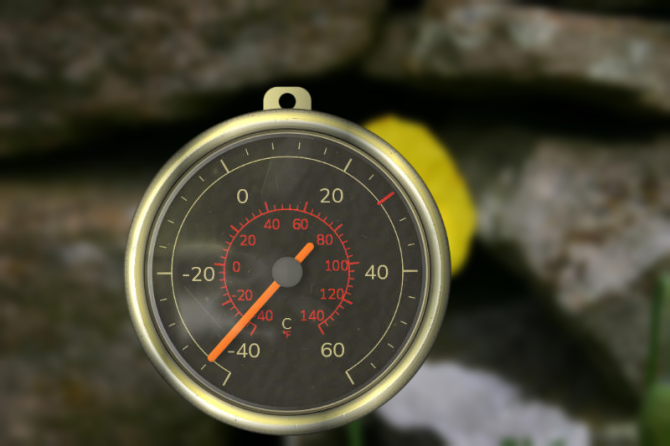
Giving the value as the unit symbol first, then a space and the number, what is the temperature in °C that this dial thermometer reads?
°C -36
